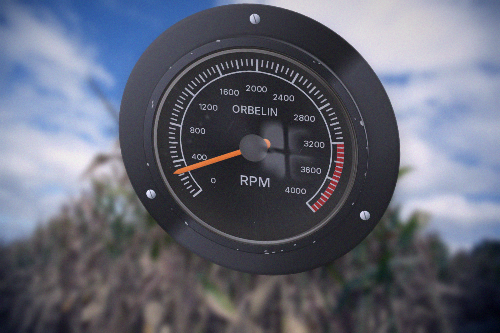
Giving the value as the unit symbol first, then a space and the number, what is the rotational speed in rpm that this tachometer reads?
rpm 300
